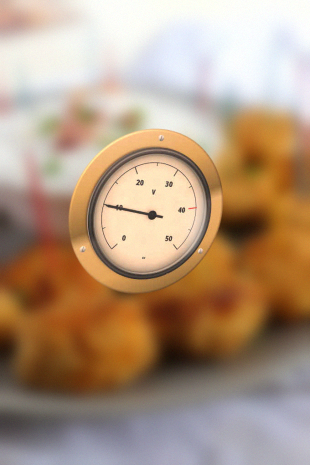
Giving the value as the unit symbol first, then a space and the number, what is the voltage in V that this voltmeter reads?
V 10
